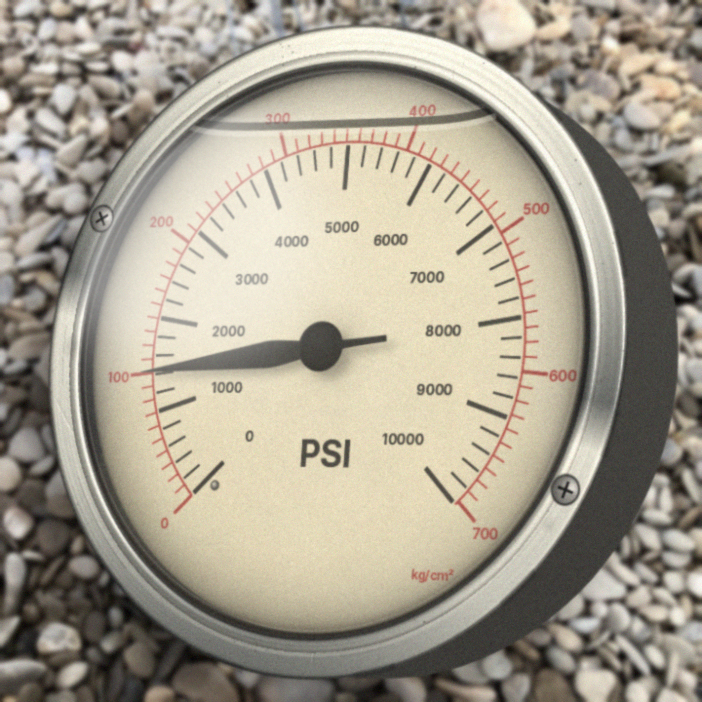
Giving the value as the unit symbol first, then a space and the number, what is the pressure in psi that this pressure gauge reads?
psi 1400
